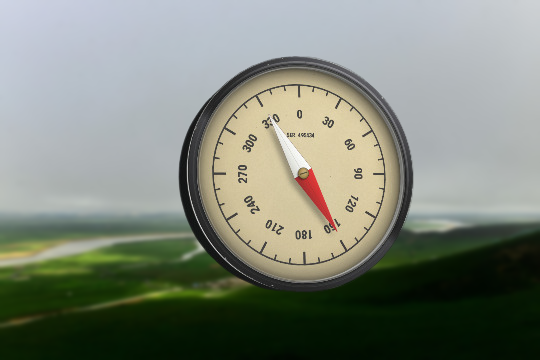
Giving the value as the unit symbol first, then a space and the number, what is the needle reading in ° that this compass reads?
° 150
